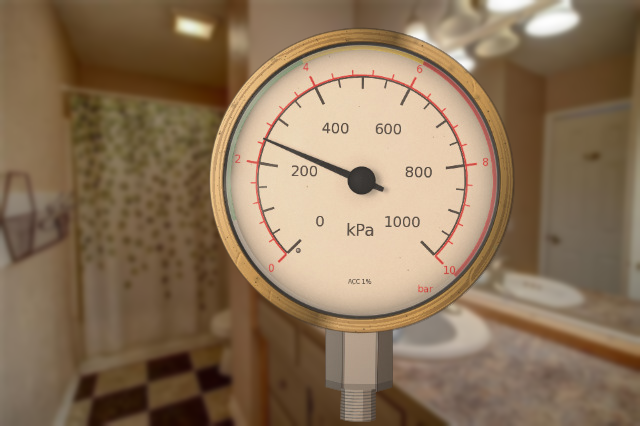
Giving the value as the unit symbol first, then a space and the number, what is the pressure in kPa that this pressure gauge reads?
kPa 250
